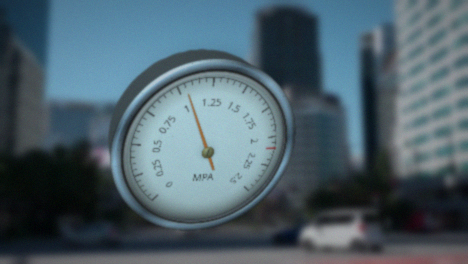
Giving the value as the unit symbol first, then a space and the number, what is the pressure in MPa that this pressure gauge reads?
MPa 1.05
